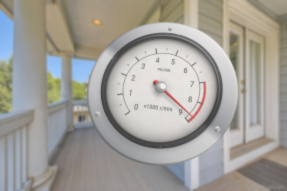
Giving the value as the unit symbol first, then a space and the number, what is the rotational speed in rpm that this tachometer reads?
rpm 8750
